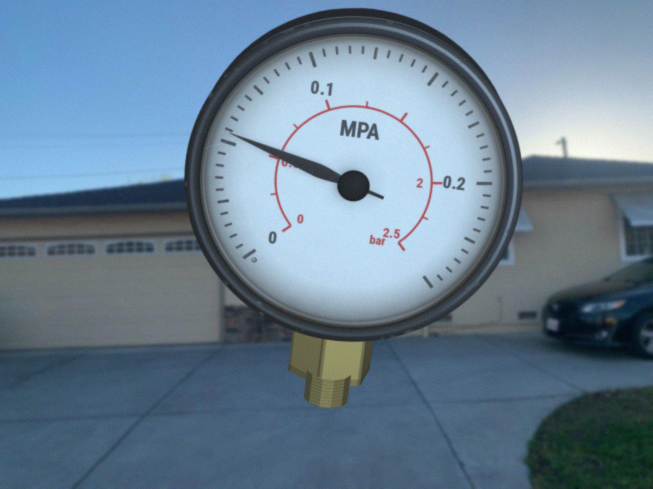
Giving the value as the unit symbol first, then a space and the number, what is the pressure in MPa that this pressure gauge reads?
MPa 0.055
